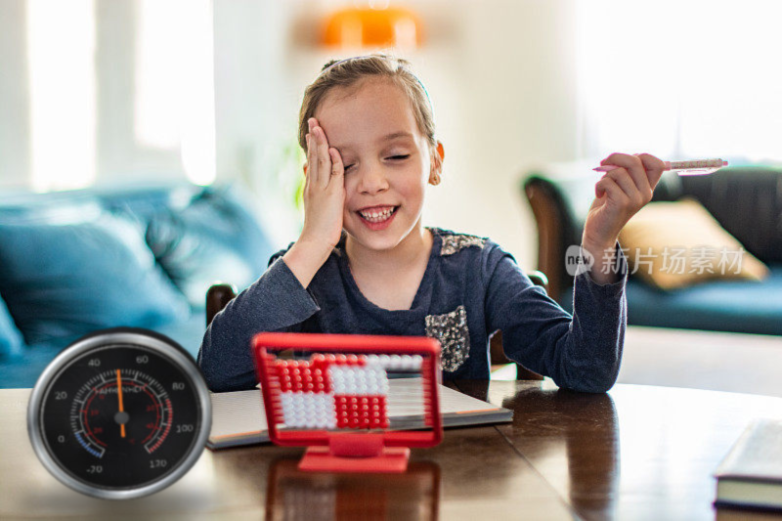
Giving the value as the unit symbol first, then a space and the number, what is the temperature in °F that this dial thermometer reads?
°F 50
